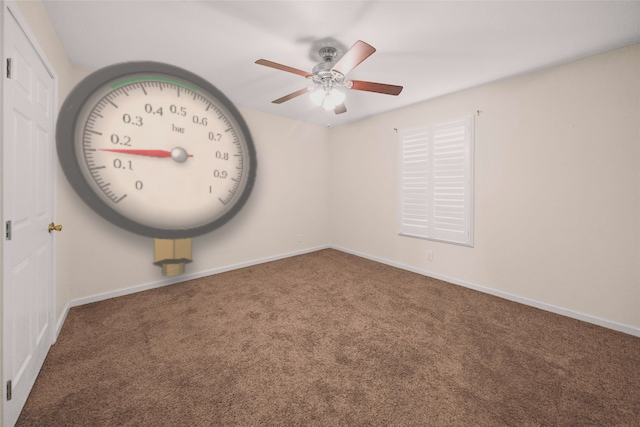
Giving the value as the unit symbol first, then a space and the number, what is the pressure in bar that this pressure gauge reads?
bar 0.15
